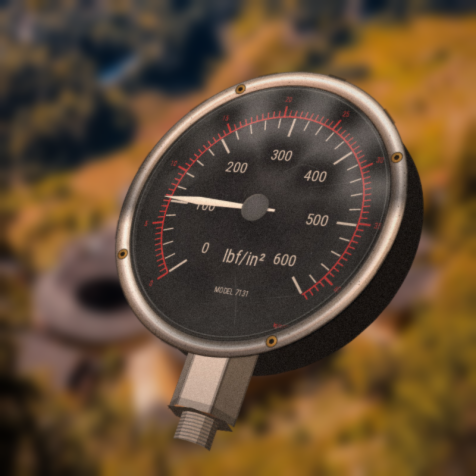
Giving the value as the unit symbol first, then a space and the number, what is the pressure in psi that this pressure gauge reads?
psi 100
